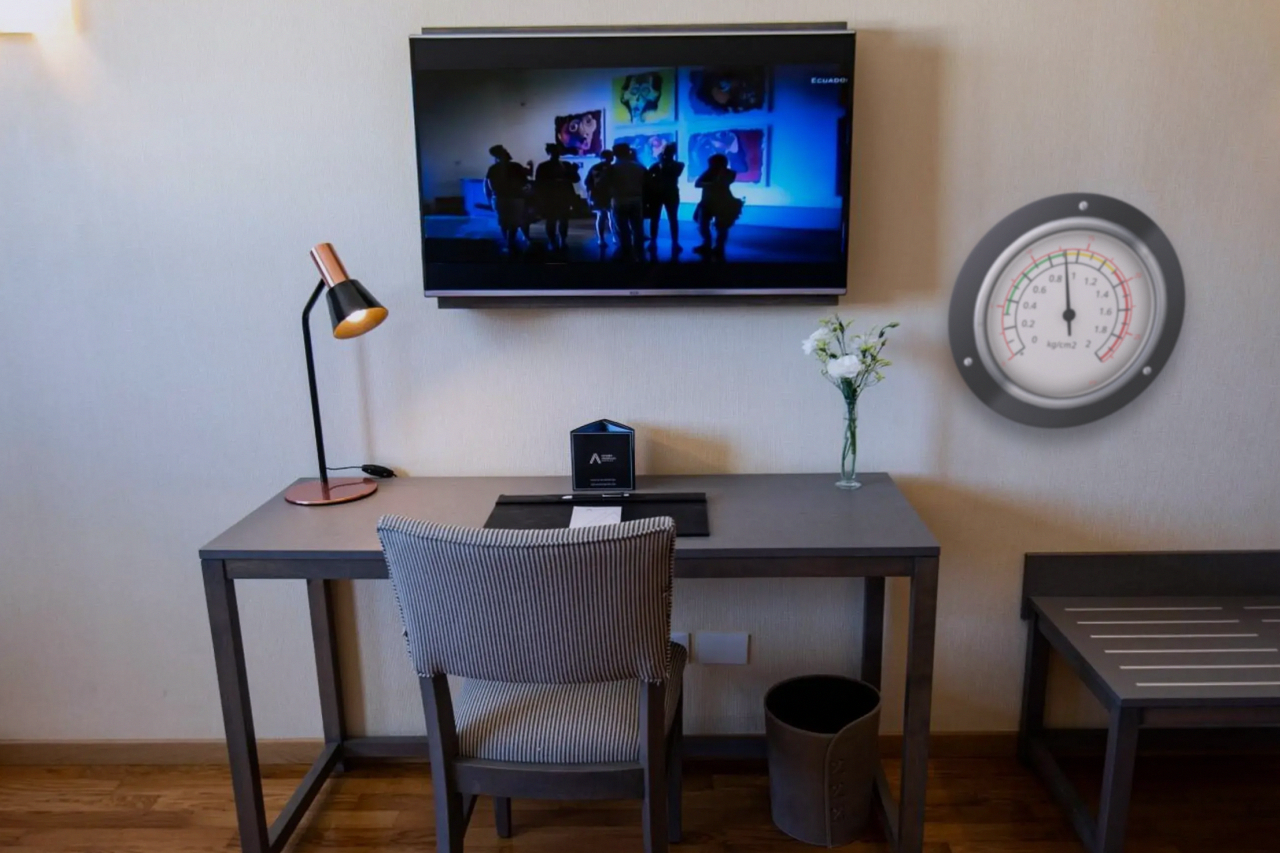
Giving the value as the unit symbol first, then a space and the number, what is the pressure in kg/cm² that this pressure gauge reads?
kg/cm² 0.9
